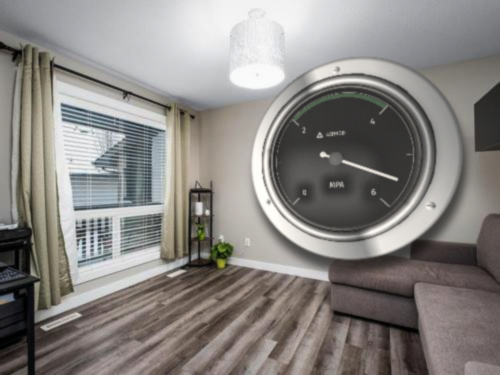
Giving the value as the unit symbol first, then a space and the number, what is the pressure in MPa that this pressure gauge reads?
MPa 5.5
